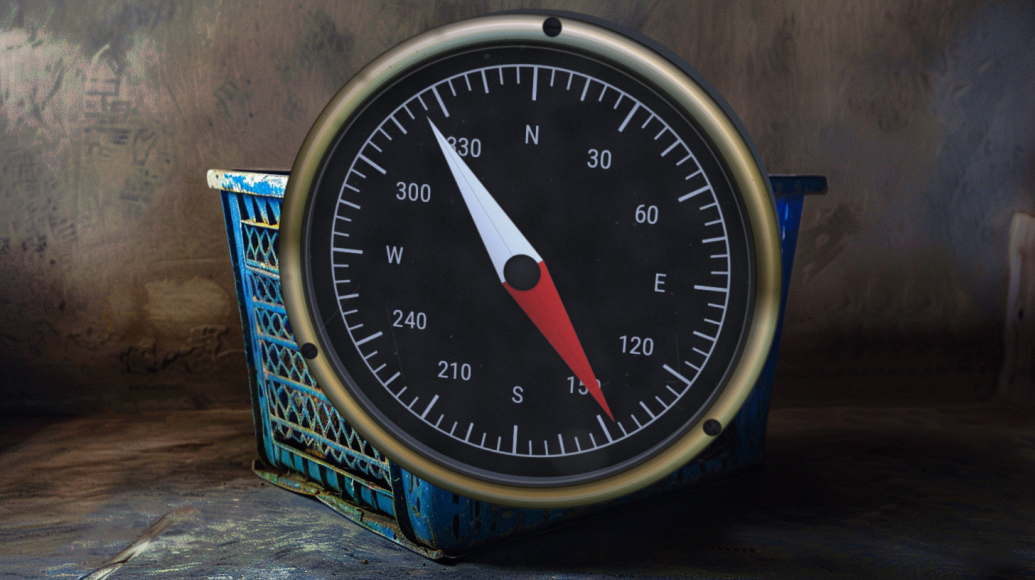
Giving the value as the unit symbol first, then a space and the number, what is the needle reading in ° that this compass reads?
° 145
